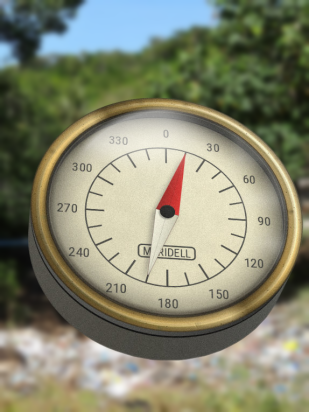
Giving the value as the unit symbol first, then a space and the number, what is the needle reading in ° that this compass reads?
° 15
